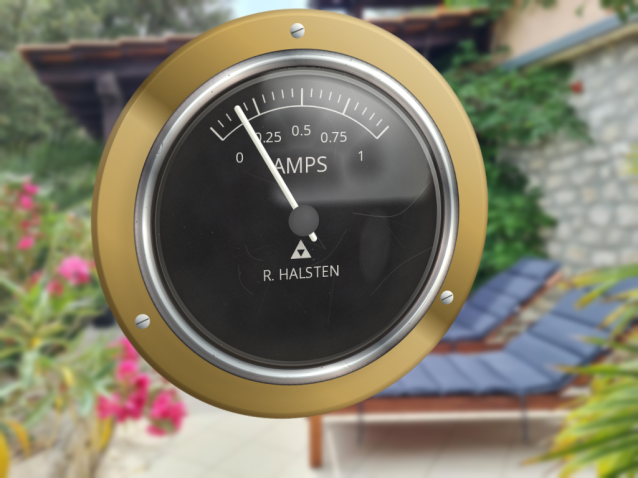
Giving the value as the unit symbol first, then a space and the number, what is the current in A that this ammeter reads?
A 0.15
